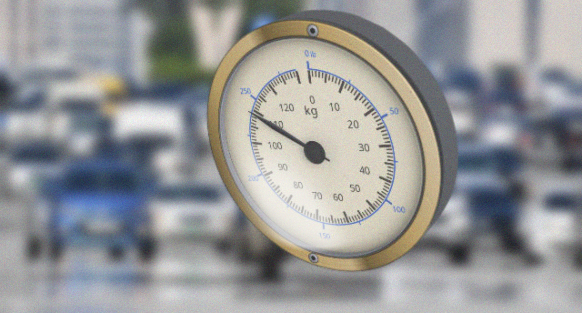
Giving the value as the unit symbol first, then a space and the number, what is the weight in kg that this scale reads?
kg 110
